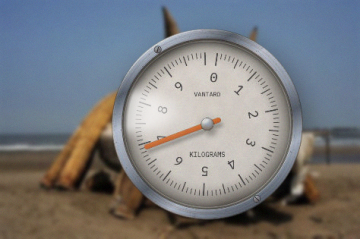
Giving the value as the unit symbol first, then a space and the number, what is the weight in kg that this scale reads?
kg 6.9
